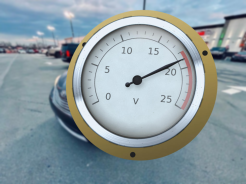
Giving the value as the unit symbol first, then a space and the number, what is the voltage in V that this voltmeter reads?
V 19
